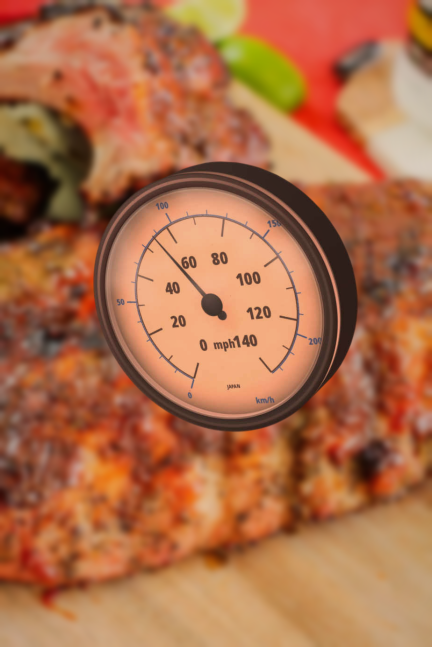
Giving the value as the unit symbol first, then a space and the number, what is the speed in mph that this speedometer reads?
mph 55
